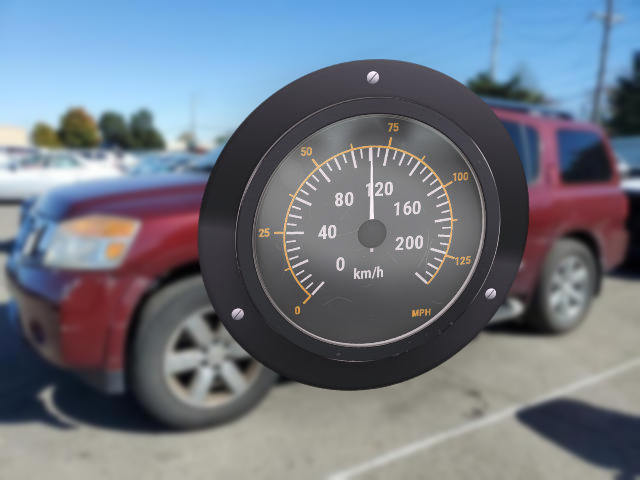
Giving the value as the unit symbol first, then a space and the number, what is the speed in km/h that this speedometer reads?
km/h 110
